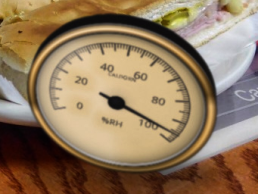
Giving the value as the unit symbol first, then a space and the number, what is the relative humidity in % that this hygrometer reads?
% 95
